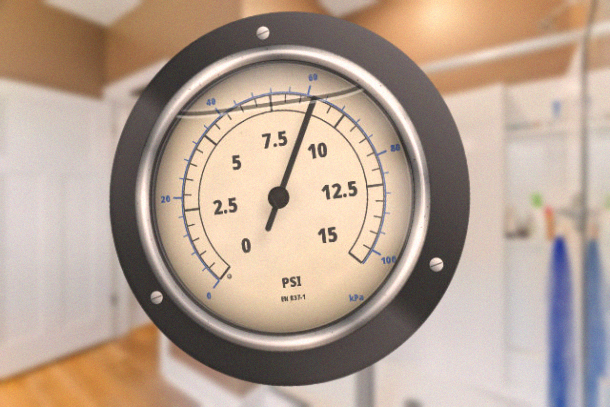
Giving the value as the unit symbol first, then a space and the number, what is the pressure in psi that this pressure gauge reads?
psi 9
